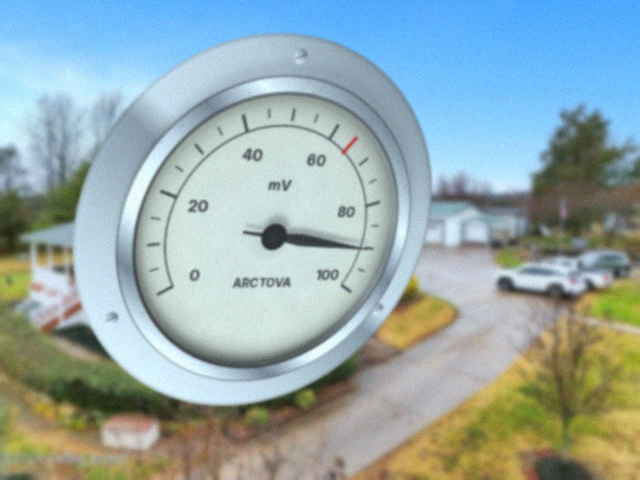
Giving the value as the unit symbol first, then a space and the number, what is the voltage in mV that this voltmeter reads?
mV 90
